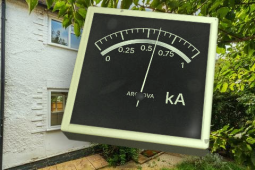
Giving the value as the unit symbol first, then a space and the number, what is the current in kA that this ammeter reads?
kA 0.6
